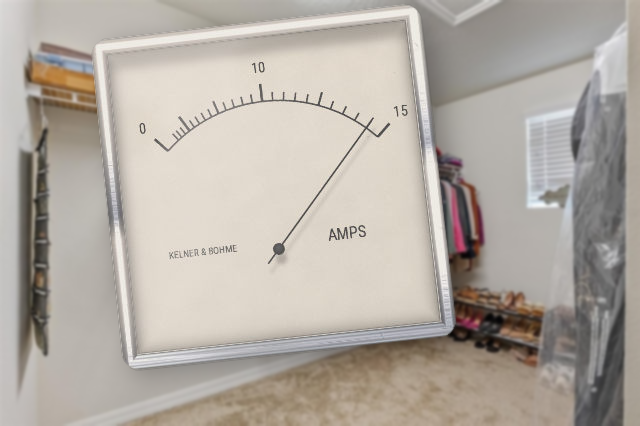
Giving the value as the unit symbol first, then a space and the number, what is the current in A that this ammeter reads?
A 14.5
